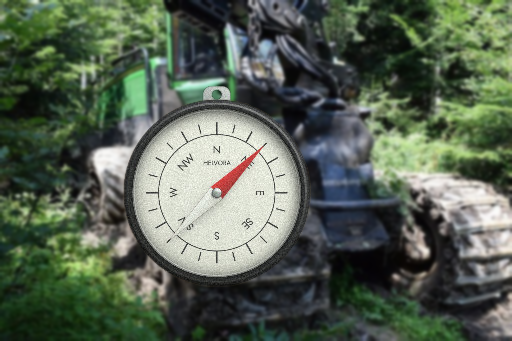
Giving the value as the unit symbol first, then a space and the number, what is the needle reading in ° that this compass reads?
° 45
